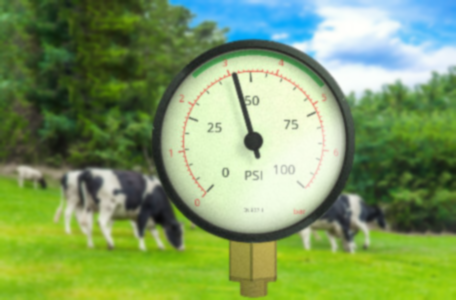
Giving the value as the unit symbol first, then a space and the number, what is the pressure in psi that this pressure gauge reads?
psi 45
